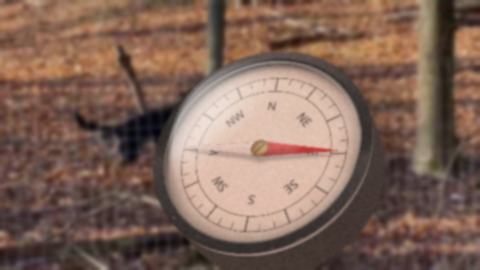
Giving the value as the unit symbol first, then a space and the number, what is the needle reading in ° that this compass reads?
° 90
